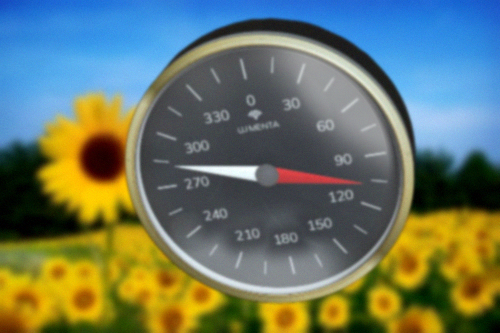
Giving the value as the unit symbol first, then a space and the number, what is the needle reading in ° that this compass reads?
° 105
